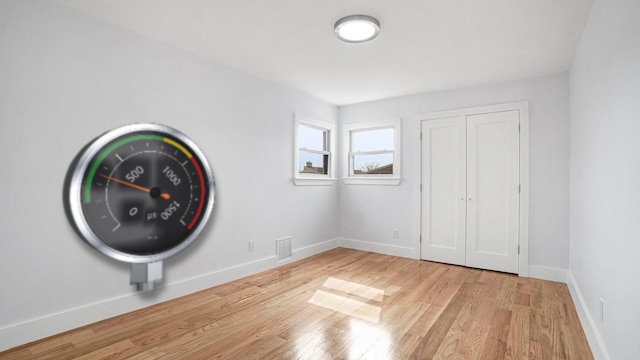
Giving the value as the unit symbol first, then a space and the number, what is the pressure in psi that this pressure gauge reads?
psi 350
